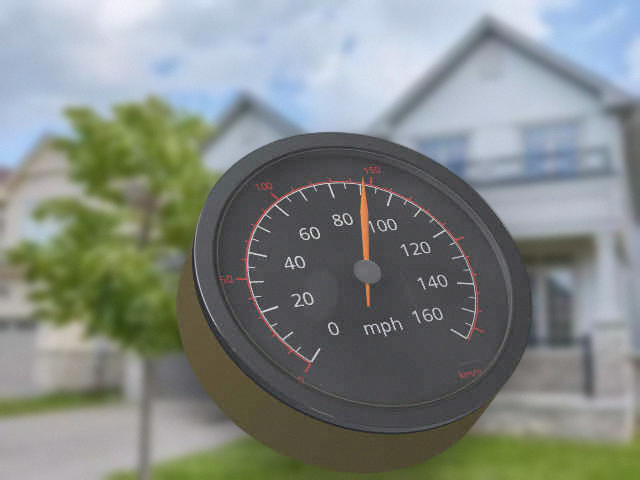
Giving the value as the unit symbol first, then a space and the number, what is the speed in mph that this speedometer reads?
mph 90
